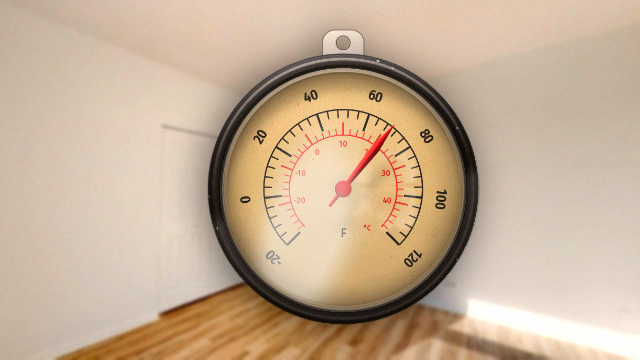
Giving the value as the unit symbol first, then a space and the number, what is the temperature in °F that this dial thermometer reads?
°F 70
